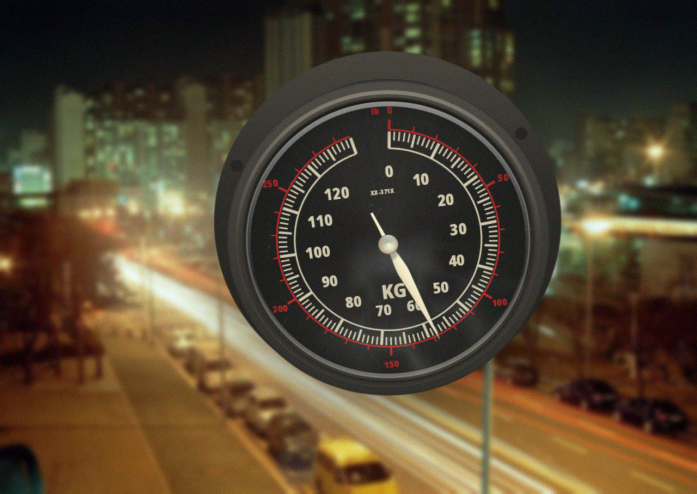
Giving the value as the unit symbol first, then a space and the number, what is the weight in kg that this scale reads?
kg 58
